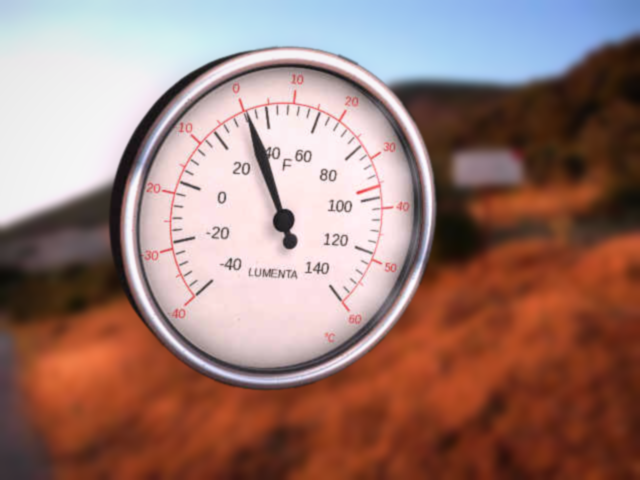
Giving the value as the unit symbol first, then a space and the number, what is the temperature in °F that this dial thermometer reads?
°F 32
